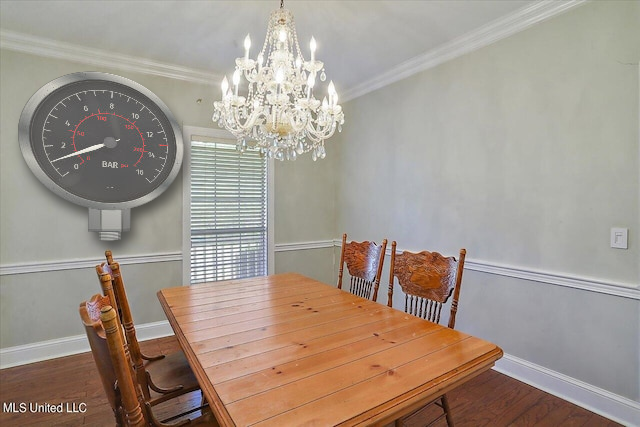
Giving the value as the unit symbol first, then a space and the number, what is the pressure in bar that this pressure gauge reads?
bar 1
